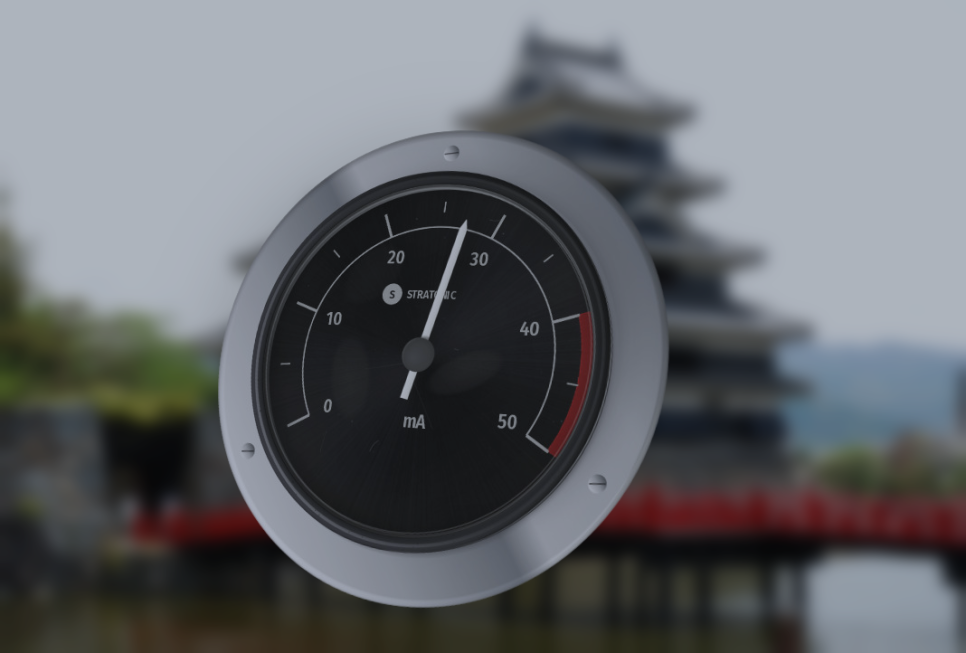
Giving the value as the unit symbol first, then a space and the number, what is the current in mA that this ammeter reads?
mA 27.5
